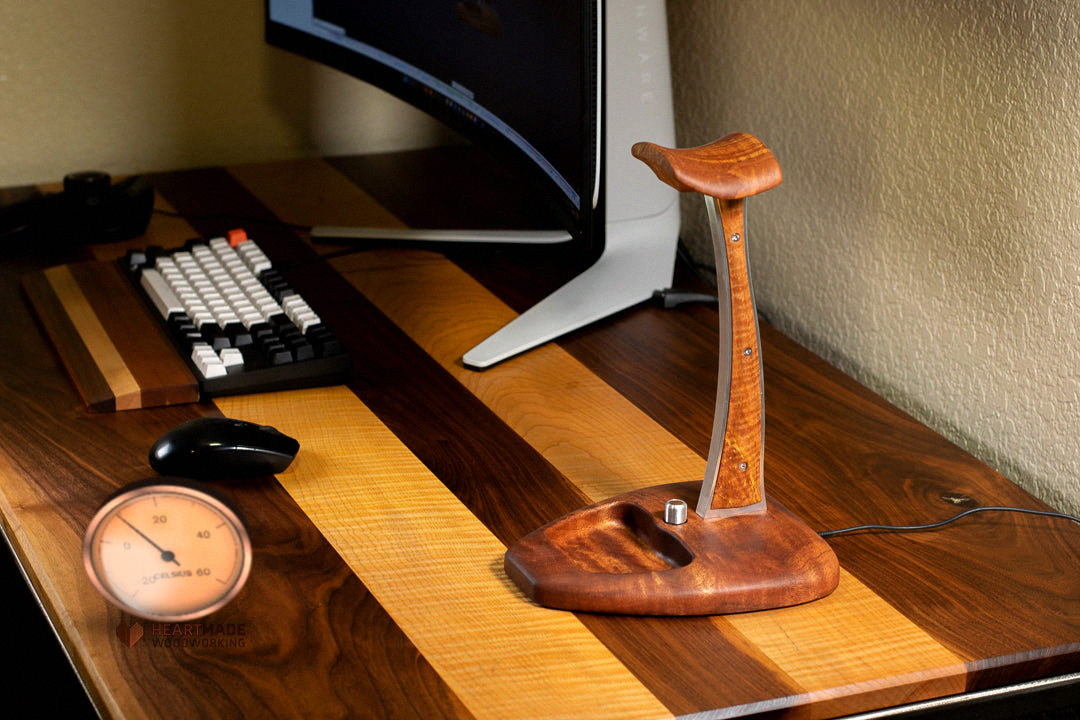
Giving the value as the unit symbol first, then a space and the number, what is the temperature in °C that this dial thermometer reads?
°C 10
